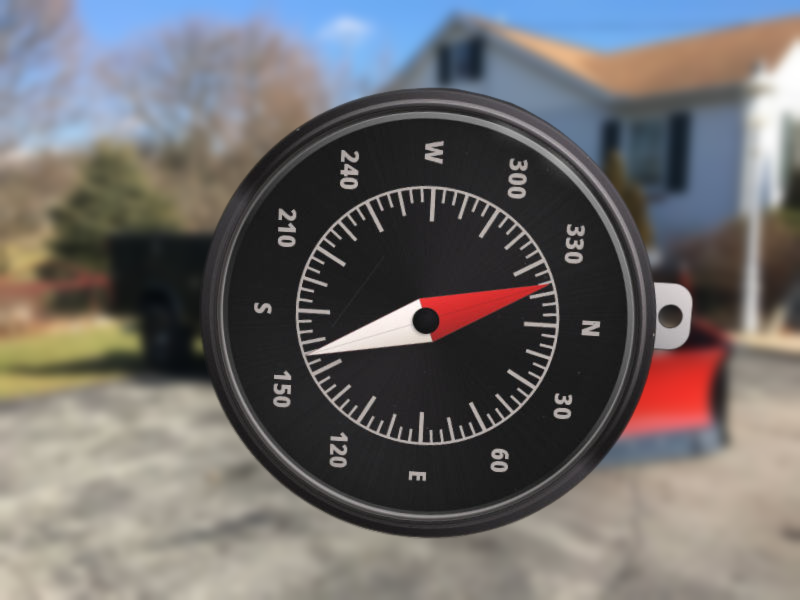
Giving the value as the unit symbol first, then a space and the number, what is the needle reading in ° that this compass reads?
° 340
